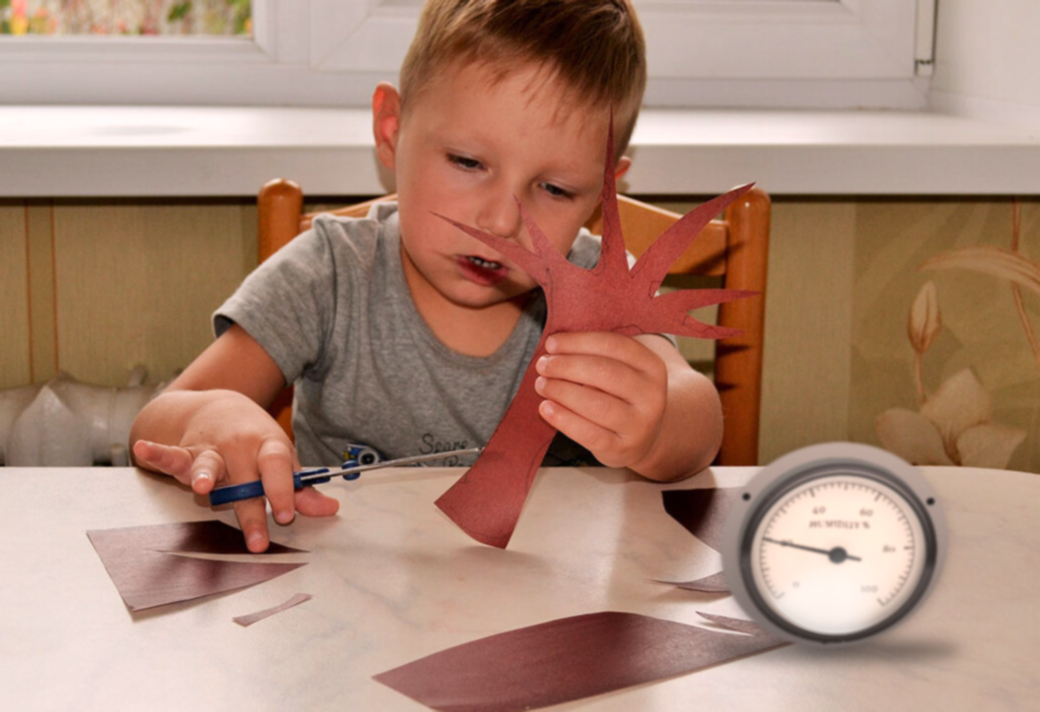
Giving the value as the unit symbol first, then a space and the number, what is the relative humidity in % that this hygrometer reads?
% 20
